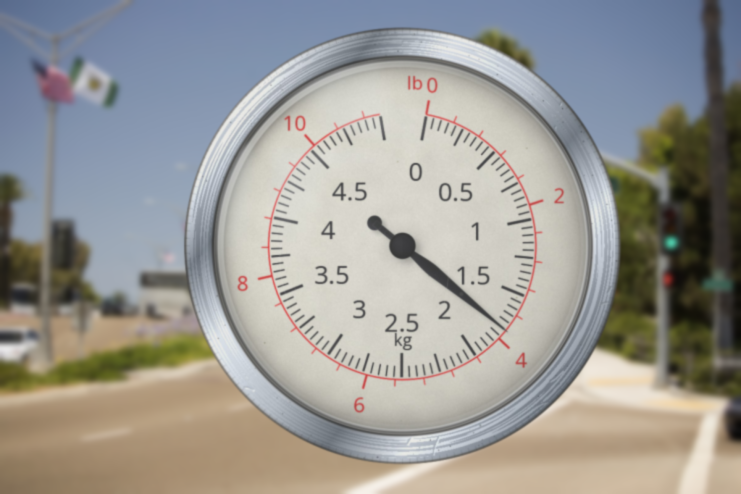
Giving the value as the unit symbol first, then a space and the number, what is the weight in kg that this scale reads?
kg 1.75
